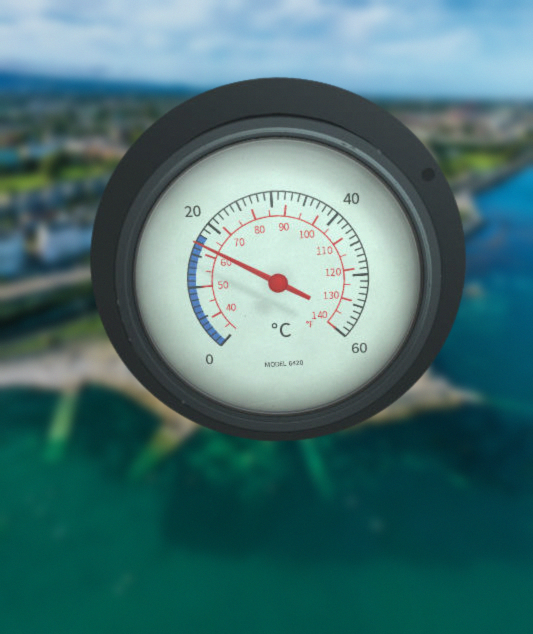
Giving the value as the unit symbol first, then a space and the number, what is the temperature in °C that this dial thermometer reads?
°C 17
